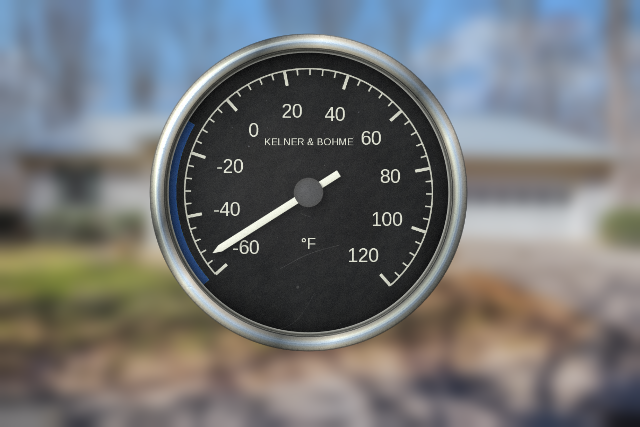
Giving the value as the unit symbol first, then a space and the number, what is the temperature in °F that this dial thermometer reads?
°F -54
